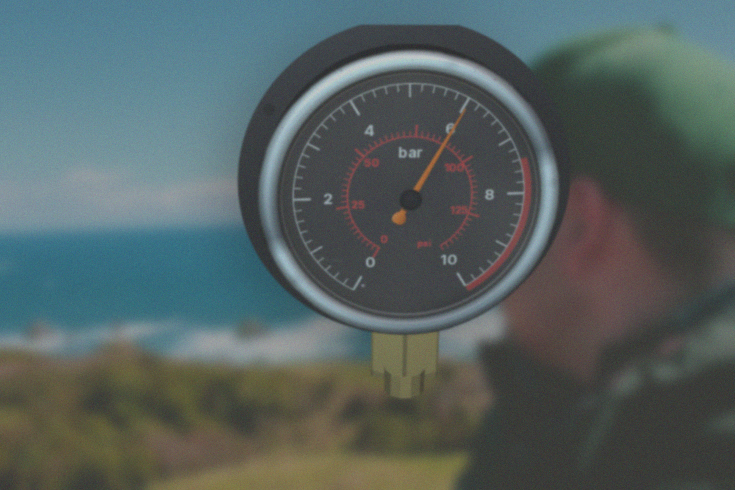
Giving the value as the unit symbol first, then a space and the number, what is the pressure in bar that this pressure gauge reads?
bar 6
